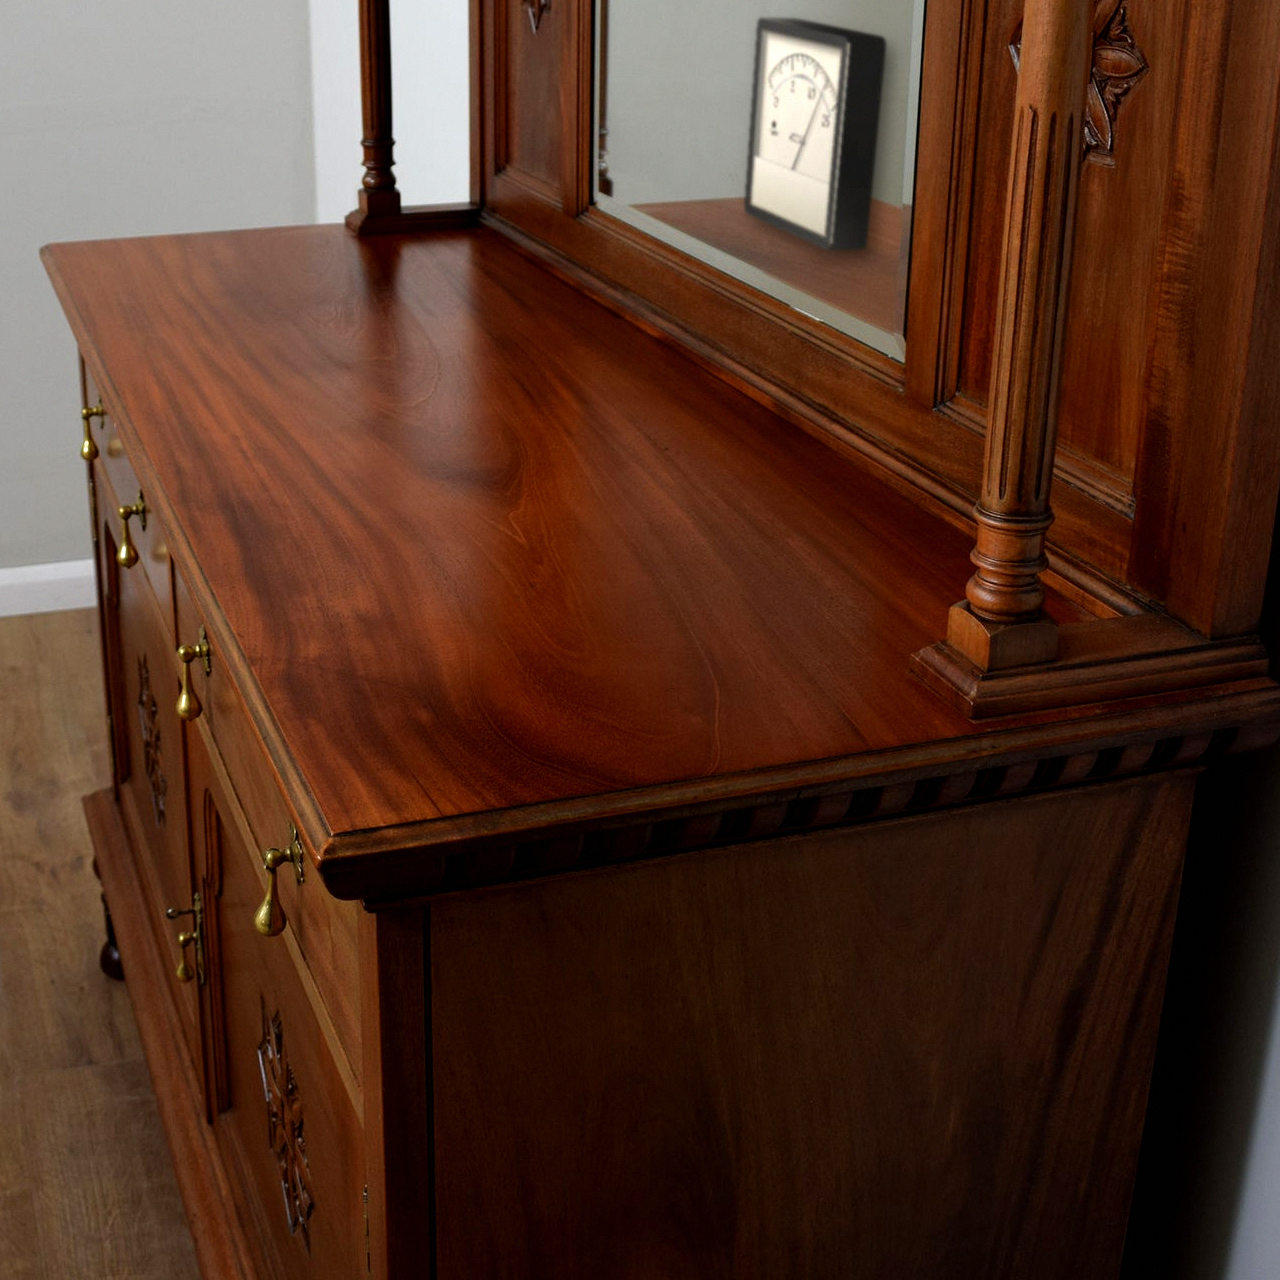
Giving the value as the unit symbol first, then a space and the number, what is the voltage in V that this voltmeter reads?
V 12.5
